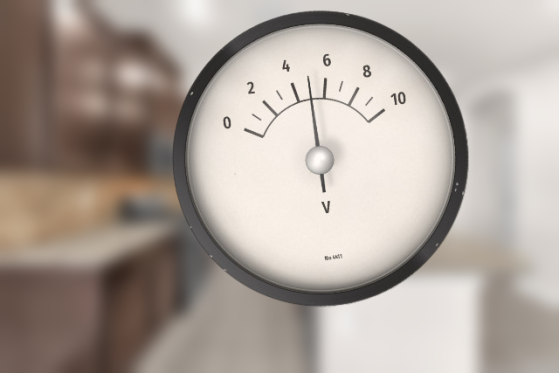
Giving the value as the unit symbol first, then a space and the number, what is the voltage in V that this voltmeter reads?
V 5
